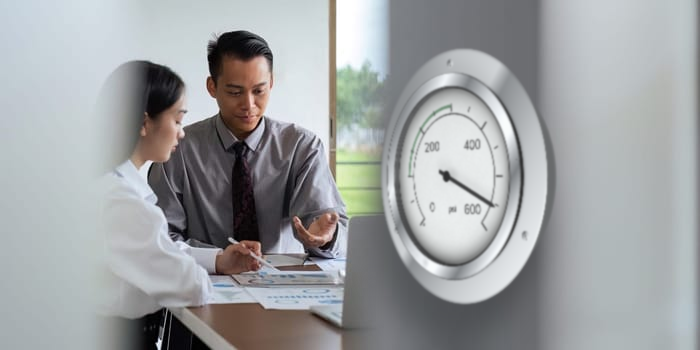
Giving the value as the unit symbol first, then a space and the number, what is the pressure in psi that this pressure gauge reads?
psi 550
